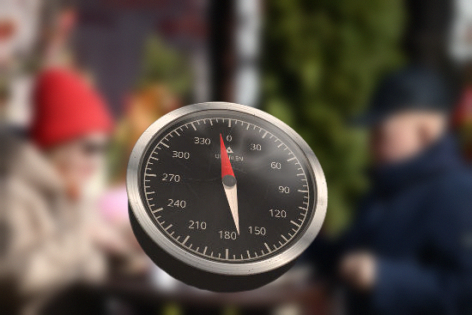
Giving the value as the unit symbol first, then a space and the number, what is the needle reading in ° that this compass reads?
° 350
